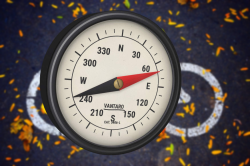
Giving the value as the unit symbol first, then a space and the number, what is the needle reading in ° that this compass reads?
° 70
